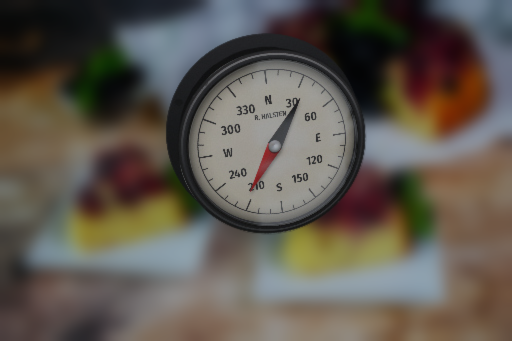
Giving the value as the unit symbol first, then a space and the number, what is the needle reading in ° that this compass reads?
° 215
